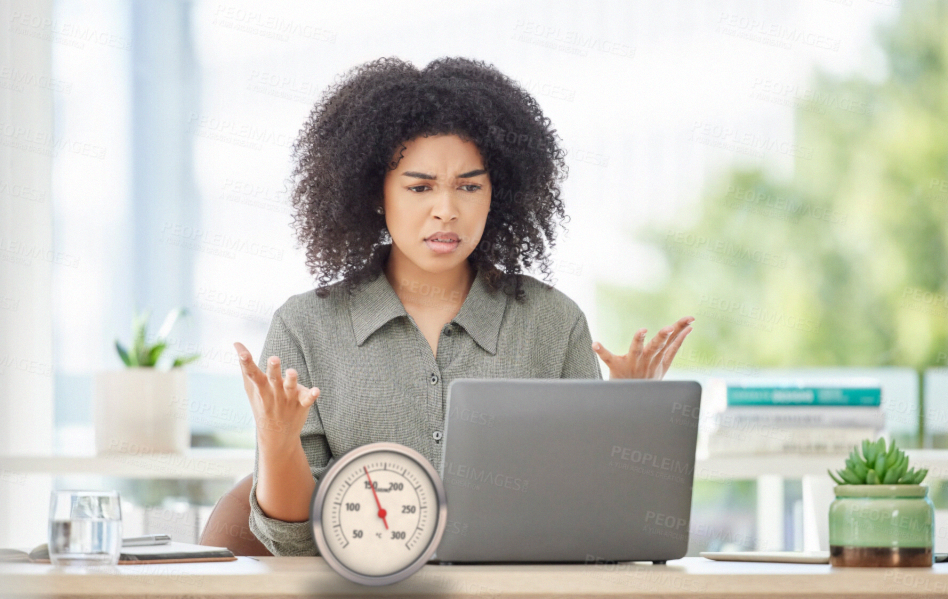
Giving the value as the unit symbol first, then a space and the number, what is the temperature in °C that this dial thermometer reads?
°C 150
